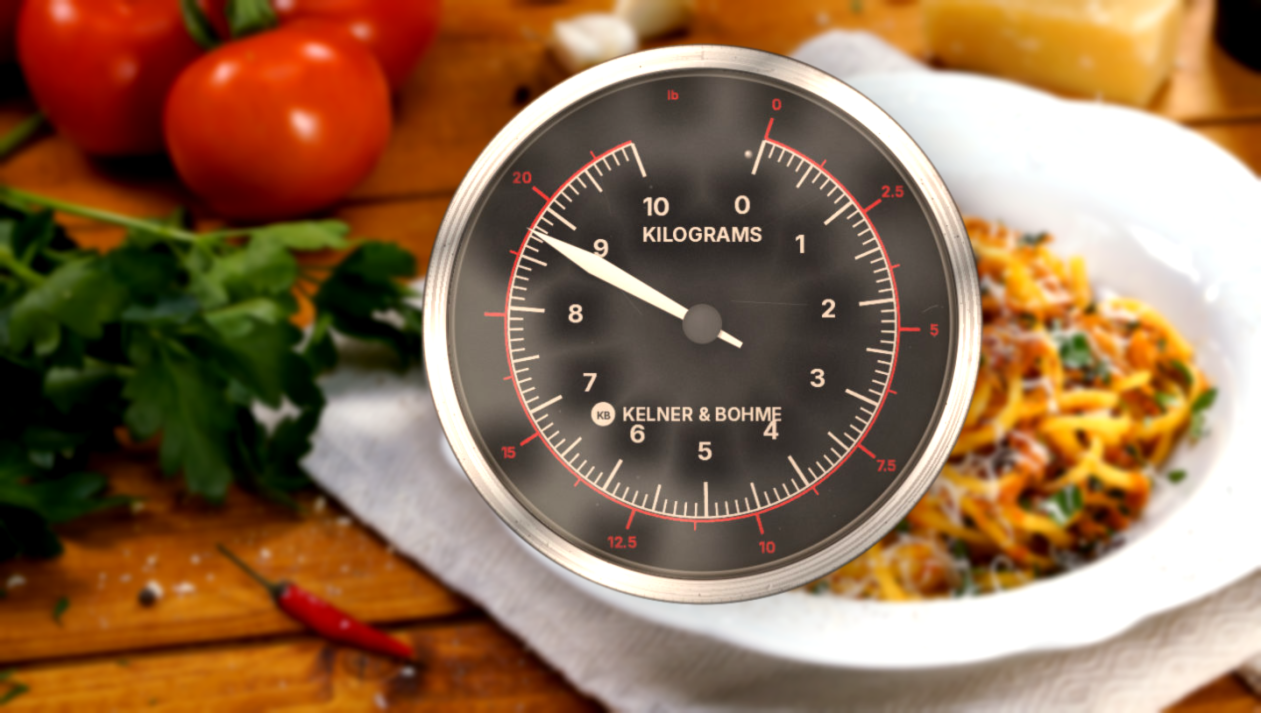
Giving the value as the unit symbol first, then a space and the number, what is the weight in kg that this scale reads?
kg 8.75
